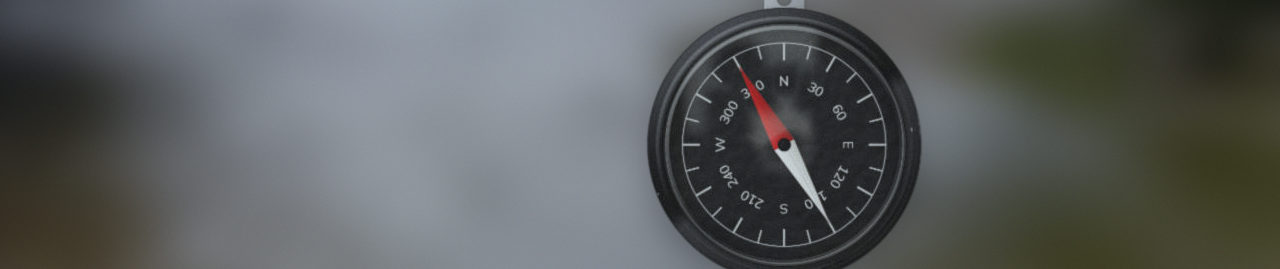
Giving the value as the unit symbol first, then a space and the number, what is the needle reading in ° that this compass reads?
° 330
